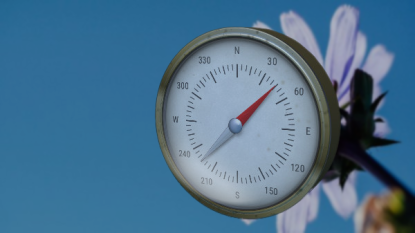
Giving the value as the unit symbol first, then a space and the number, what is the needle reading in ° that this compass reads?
° 45
